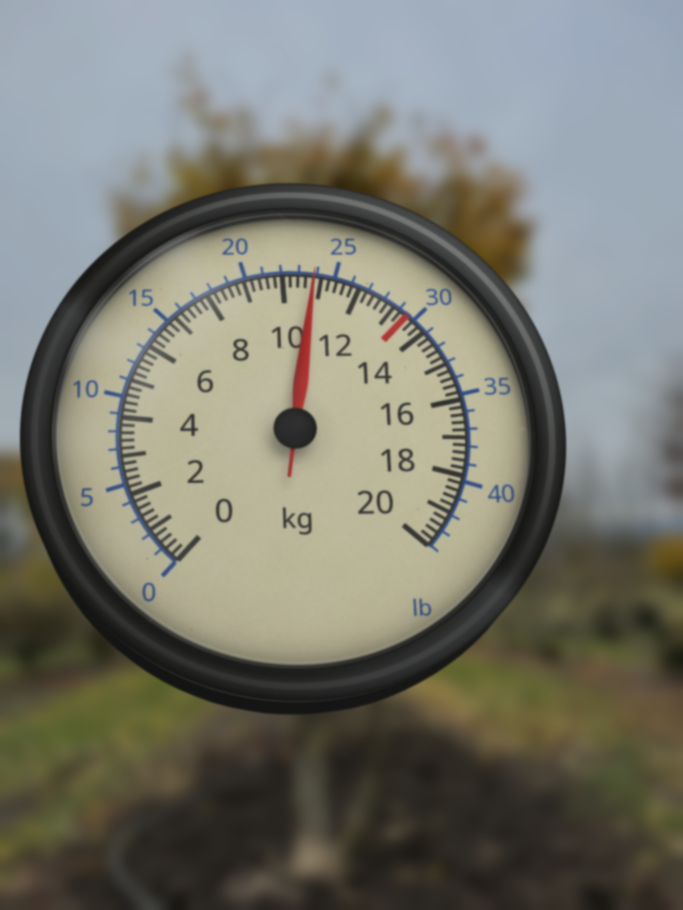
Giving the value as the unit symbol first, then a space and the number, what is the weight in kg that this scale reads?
kg 10.8
